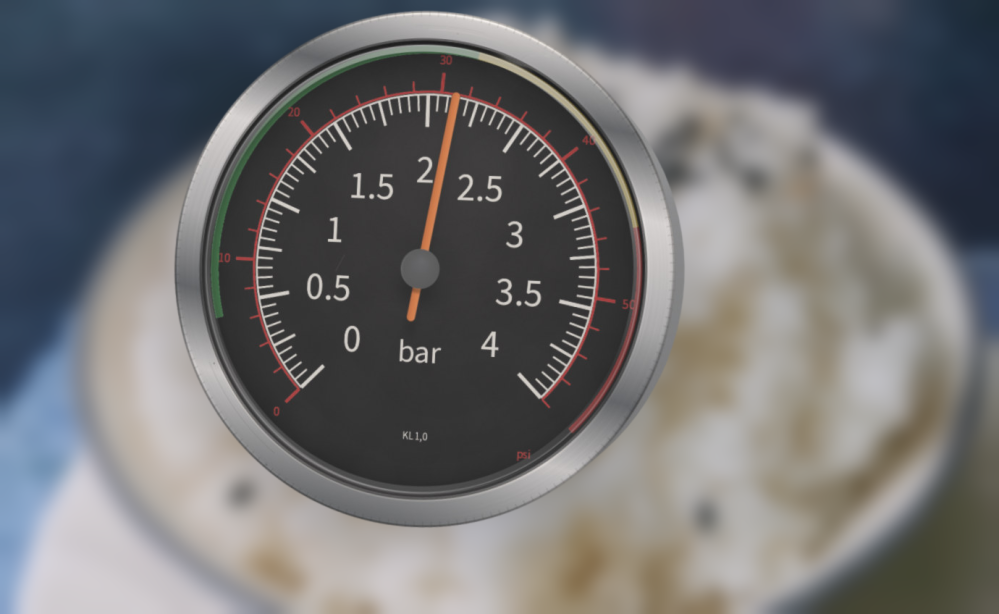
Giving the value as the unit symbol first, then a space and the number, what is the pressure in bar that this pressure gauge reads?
bar 2.15
